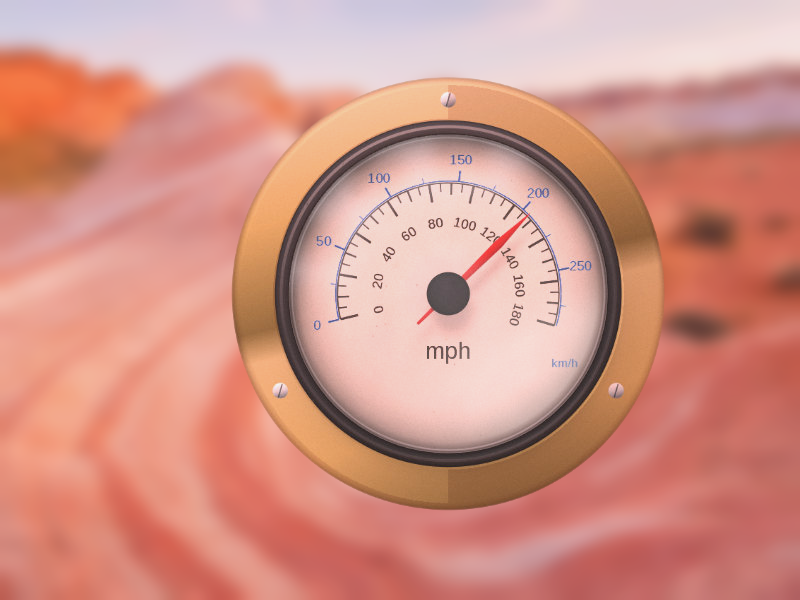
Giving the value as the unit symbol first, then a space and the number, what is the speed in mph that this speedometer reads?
mph 127.5
